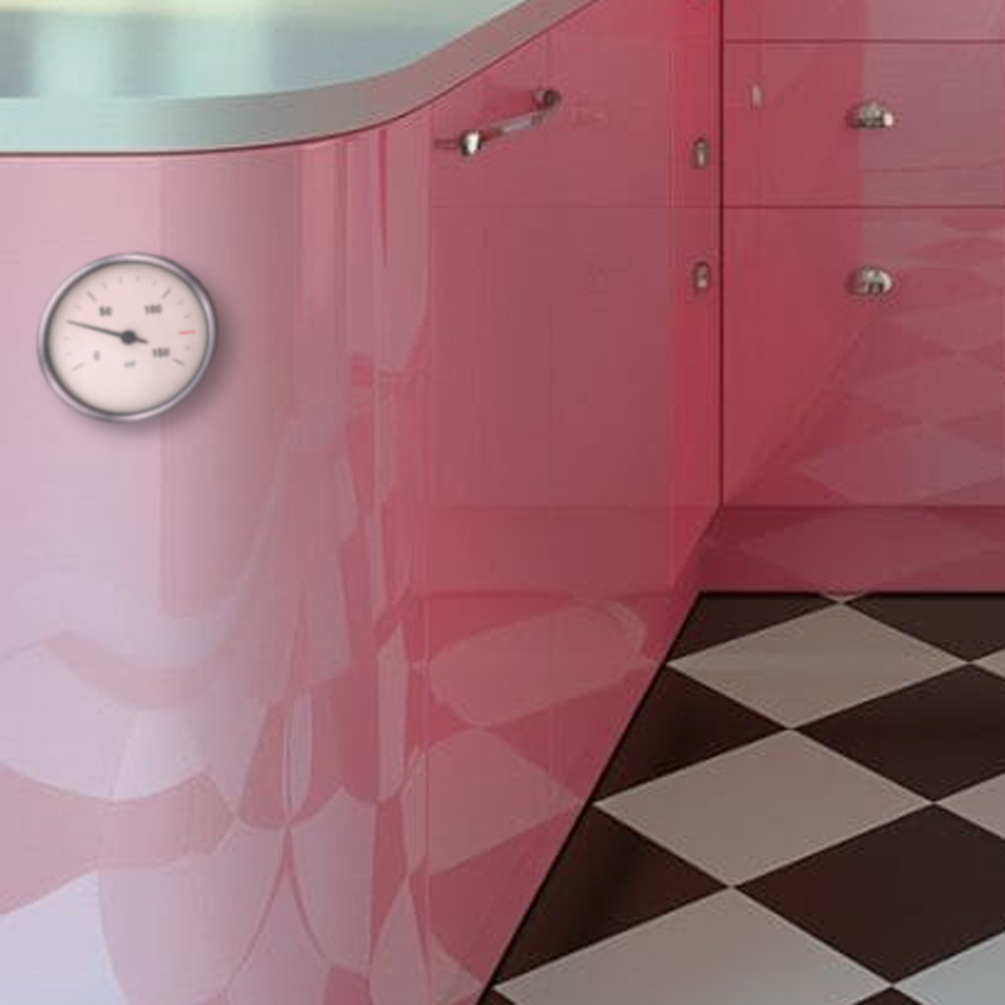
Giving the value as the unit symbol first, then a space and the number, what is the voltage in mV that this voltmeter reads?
mV 30
